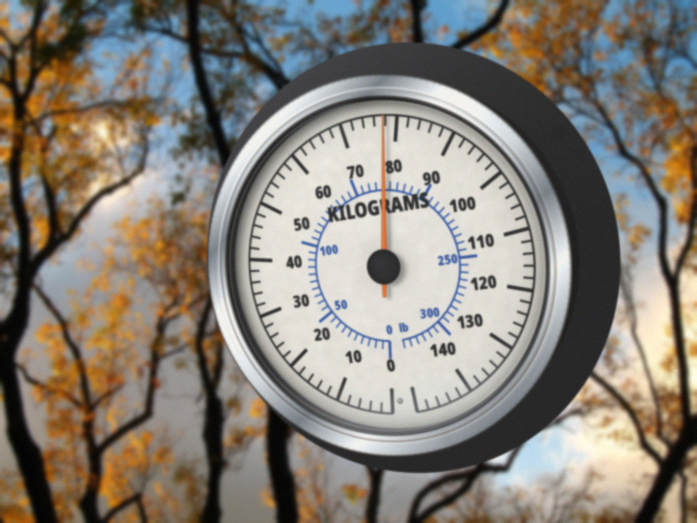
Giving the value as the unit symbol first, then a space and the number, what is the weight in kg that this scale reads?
kg 78
